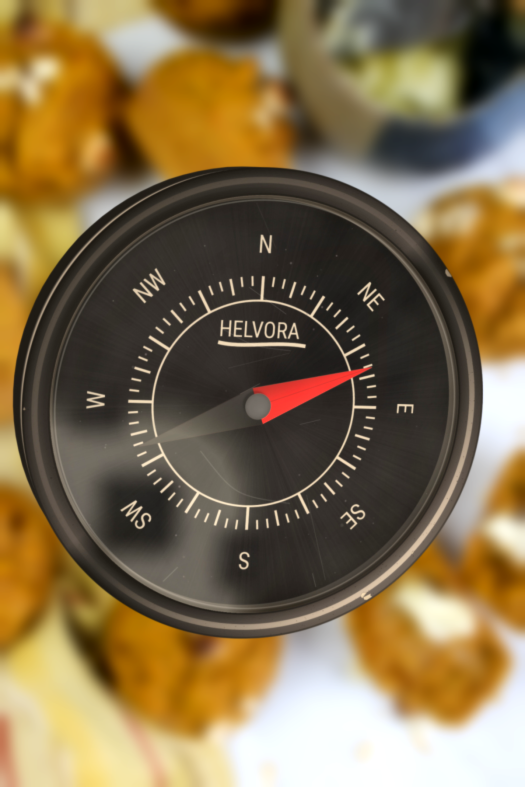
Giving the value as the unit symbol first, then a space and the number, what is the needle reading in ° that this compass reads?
° 70
